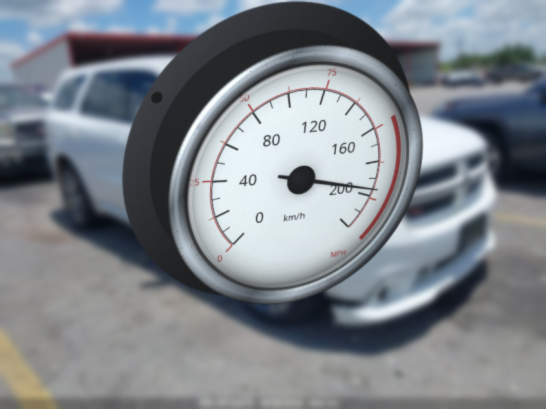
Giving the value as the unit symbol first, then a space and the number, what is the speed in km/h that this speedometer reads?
km/h 195
